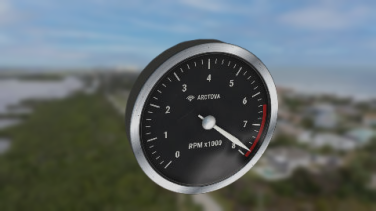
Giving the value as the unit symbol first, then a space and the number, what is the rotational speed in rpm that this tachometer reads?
rpm 7800
